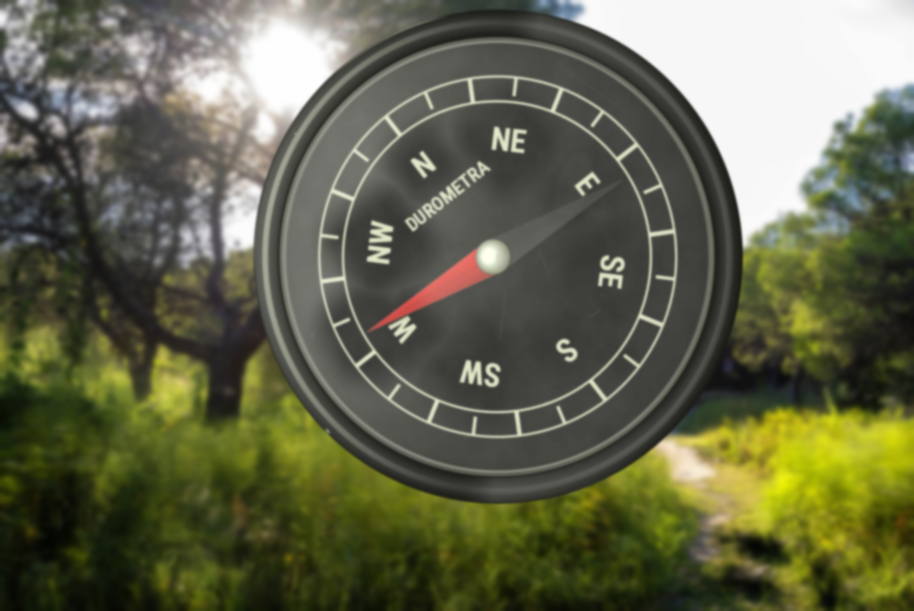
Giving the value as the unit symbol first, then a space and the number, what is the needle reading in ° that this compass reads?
° 277.5
